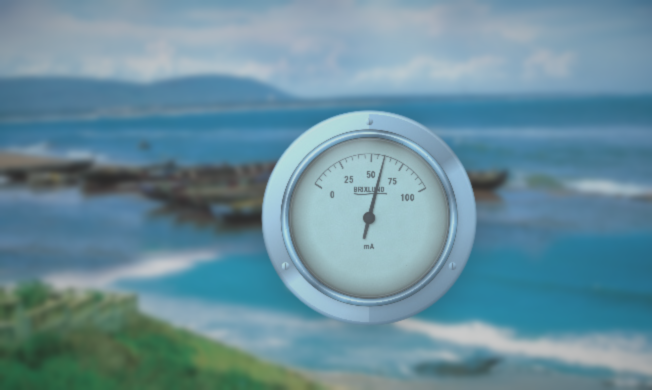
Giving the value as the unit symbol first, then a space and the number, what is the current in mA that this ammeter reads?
mA 60
